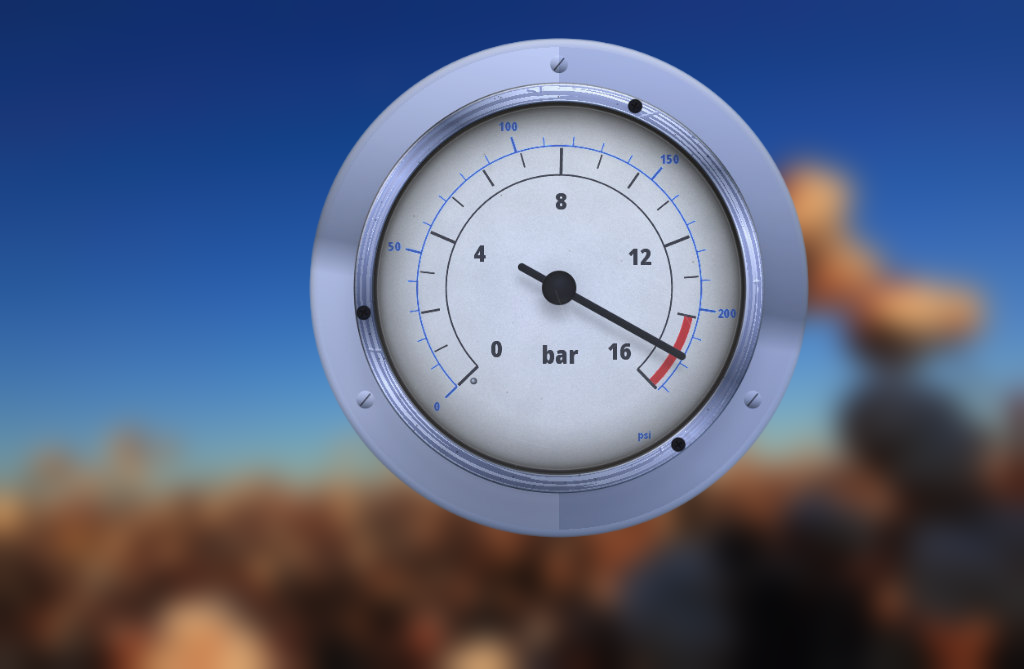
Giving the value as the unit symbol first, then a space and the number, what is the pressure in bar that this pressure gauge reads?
bar 15
